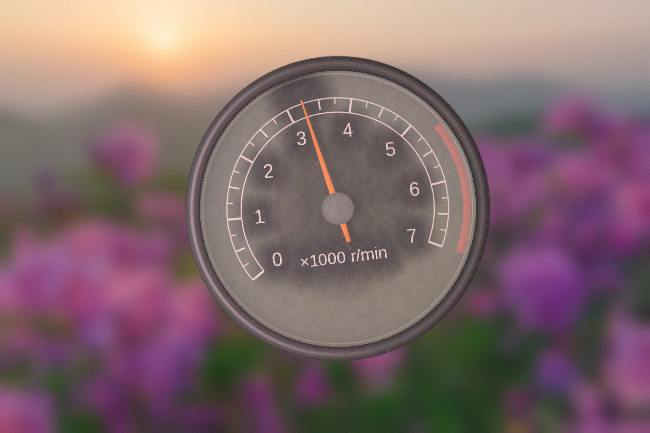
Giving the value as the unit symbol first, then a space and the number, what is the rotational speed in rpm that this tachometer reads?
rpm 3250
